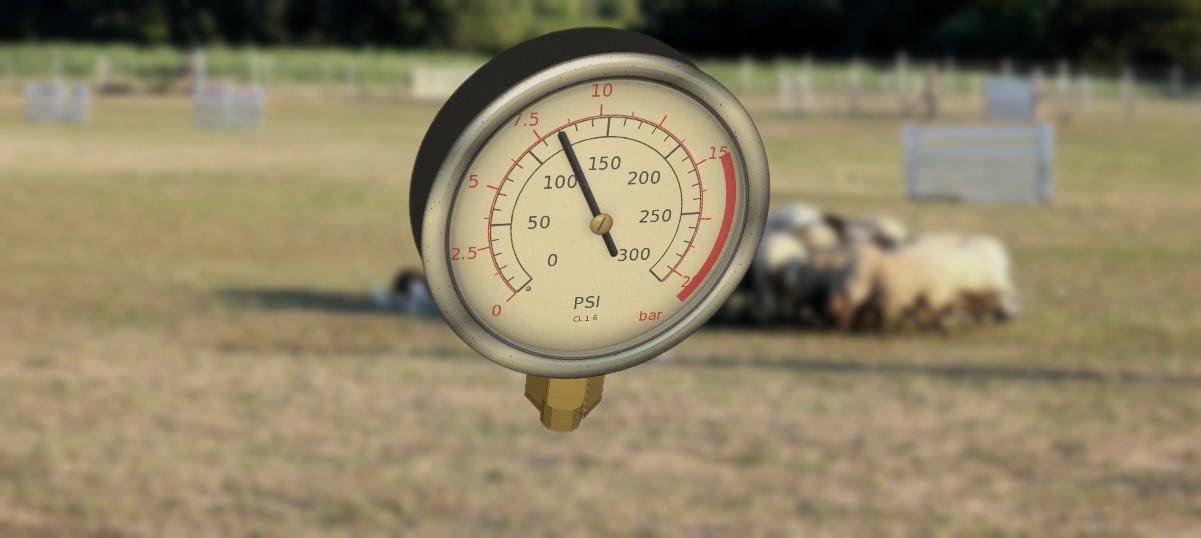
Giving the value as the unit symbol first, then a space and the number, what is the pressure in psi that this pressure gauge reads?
psi 120
